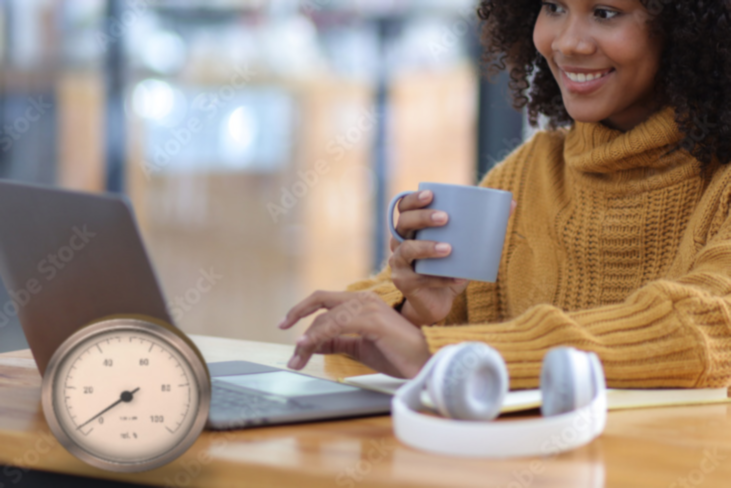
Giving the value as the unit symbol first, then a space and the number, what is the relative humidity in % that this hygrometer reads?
% 4
